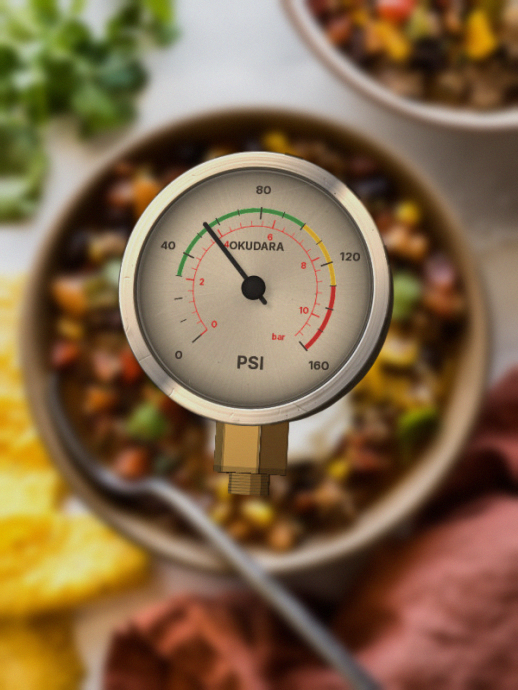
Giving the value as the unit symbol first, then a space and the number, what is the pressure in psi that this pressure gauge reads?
psi 55
